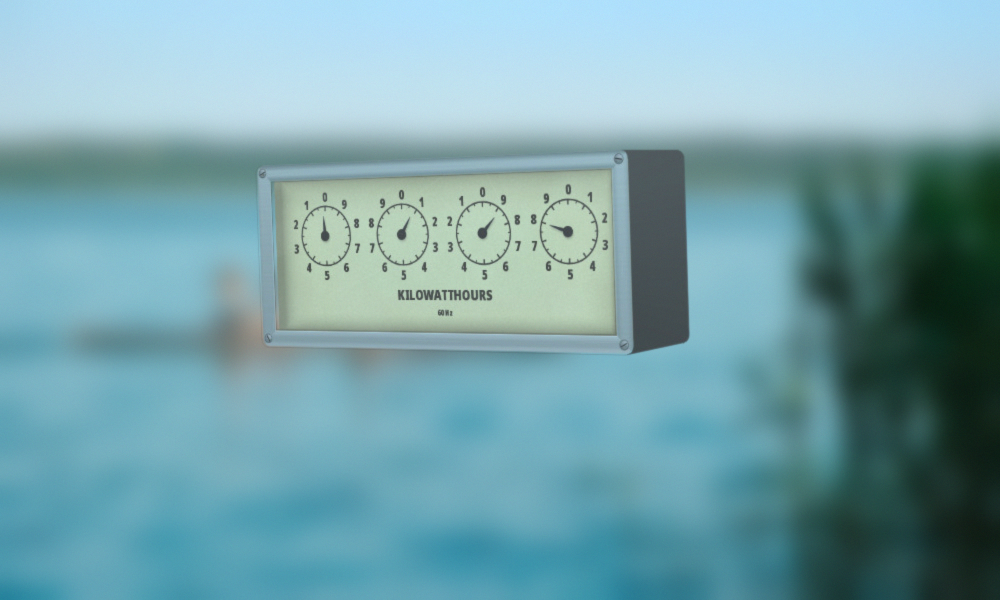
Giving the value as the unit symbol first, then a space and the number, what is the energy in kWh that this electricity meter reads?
kWh 88
